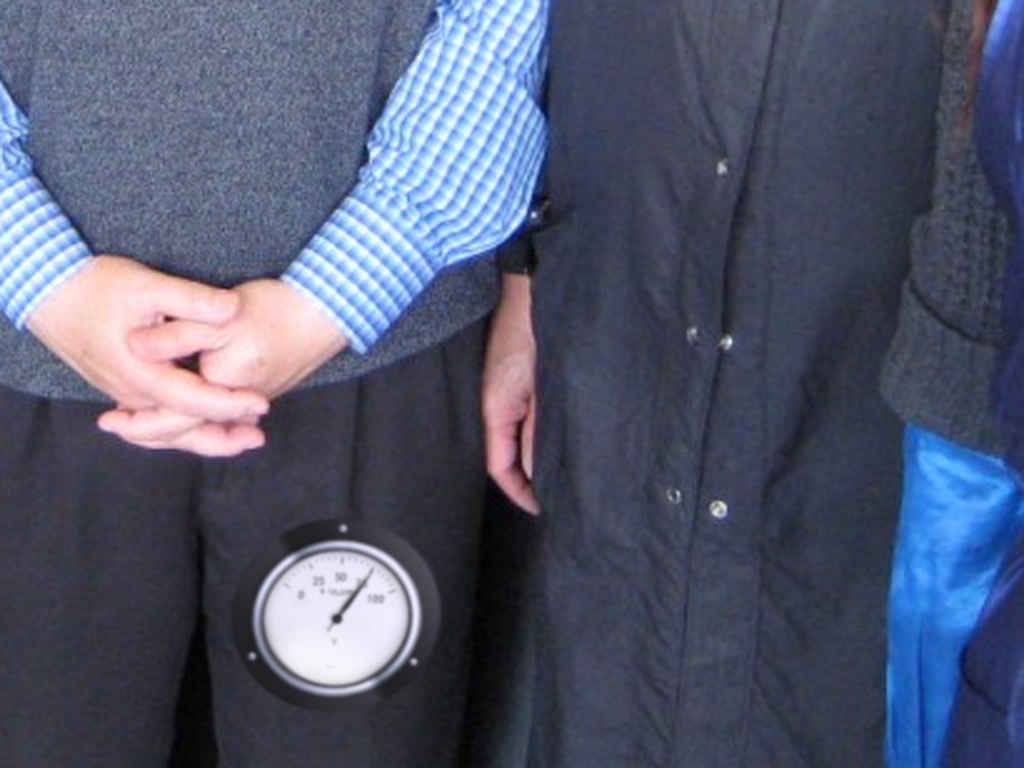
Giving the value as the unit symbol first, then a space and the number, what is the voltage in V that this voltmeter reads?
V 75
